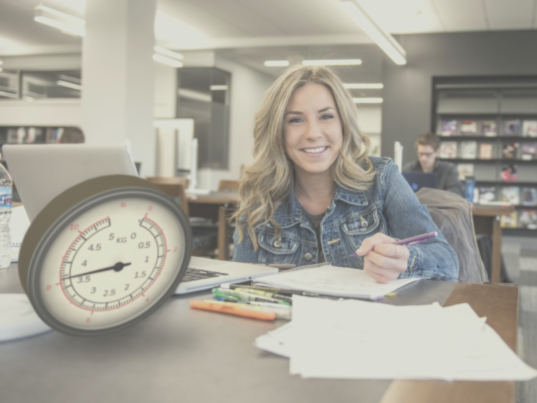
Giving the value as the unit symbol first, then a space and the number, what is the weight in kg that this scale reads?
kg 3.75
